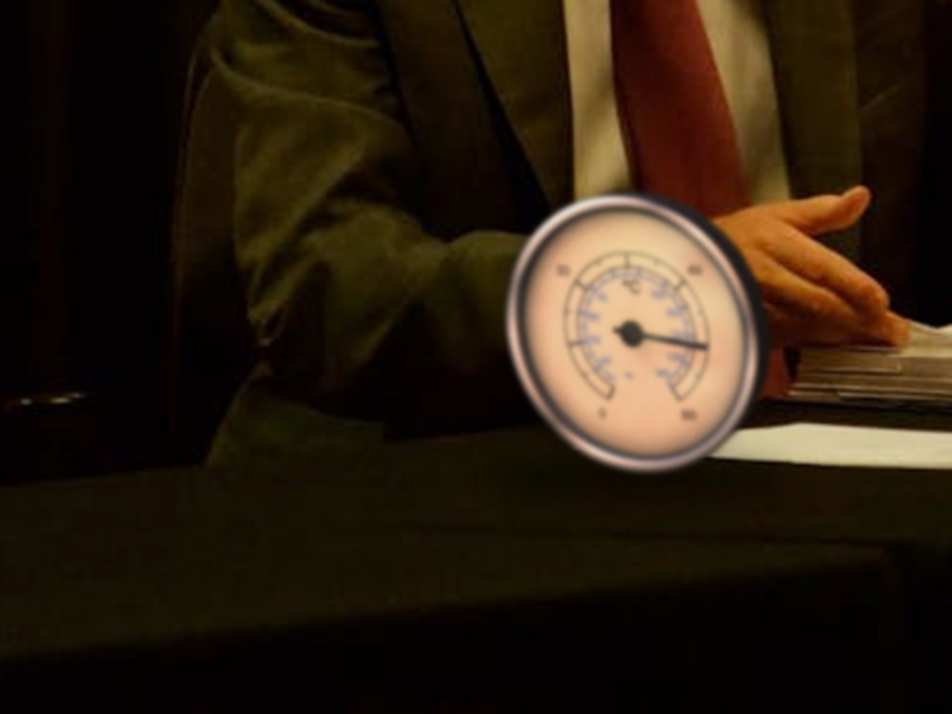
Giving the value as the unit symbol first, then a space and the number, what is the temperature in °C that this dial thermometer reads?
°C 50
